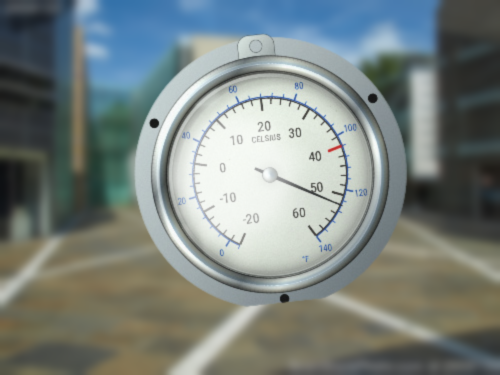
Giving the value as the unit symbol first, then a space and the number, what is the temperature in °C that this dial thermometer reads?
°C 52
